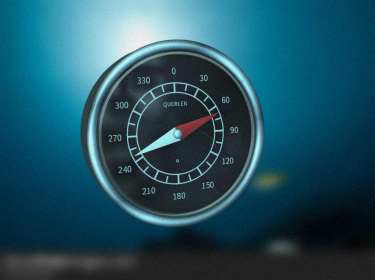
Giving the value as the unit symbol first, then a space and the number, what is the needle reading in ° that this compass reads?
° 67.5
